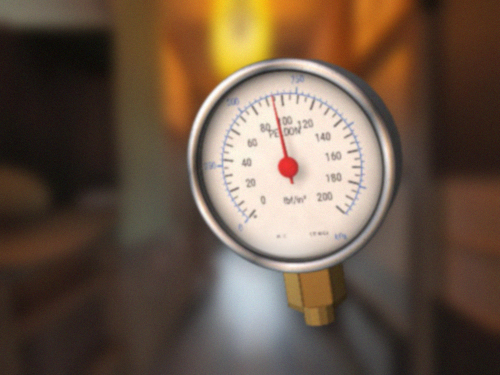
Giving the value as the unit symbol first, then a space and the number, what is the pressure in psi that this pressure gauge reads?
psi 95
